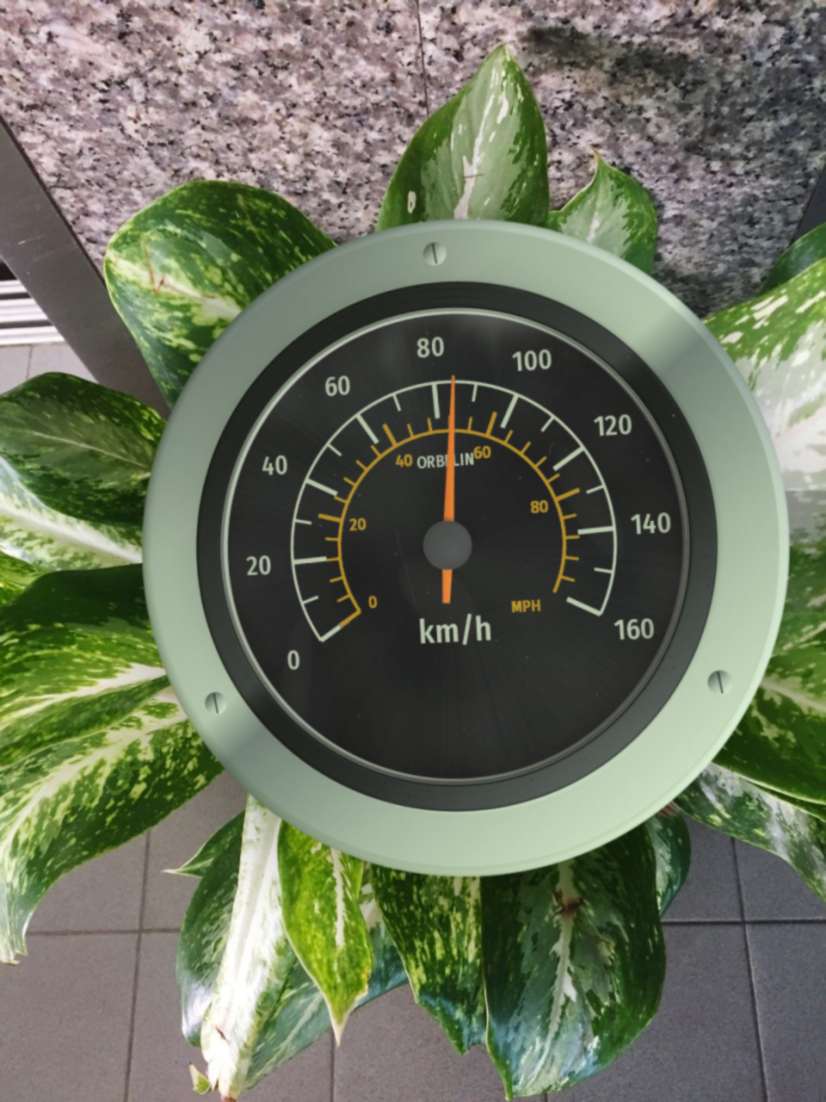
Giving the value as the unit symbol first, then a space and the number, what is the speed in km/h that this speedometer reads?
km/h 85
